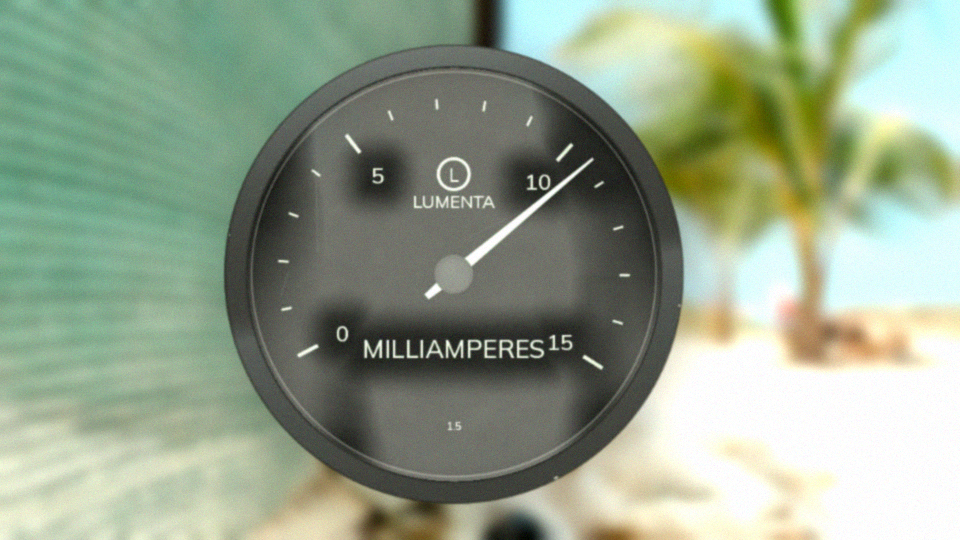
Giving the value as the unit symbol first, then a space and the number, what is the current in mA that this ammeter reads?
mA 10.5
